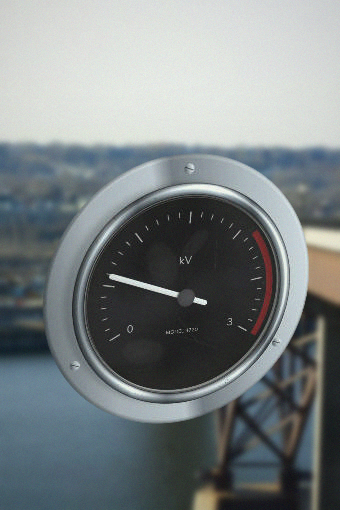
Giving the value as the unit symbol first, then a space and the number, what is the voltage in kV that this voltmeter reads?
kV 0.6
